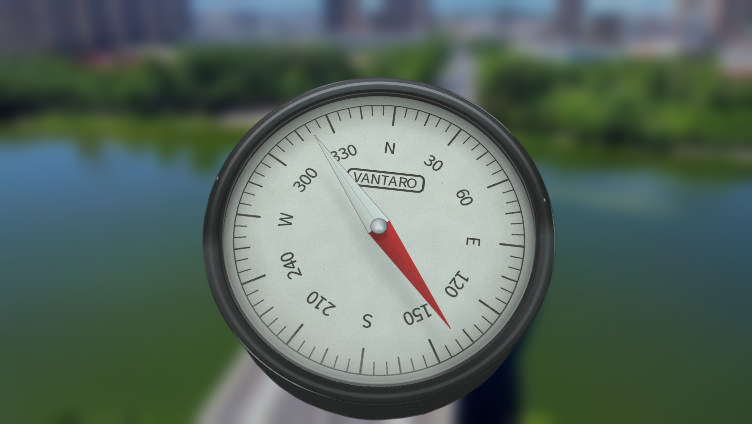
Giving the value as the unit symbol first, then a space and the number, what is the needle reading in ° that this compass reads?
° 140
